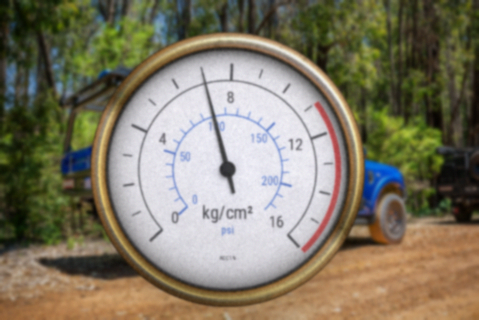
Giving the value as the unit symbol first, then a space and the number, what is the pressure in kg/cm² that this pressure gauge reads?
kg/cm² 7
